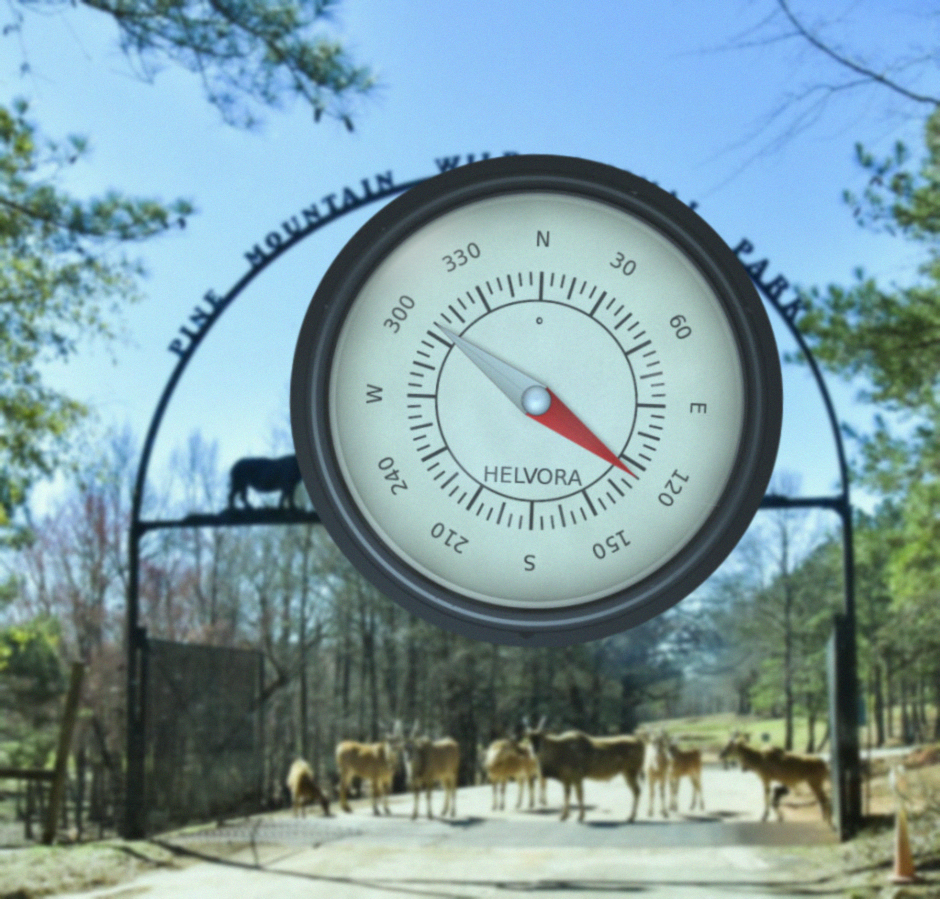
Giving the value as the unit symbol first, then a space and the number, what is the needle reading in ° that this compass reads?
° 125
